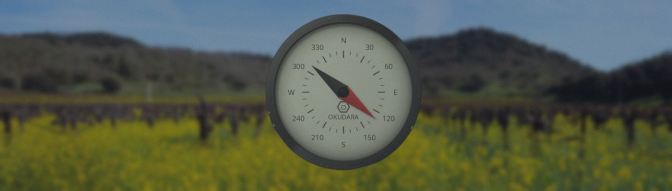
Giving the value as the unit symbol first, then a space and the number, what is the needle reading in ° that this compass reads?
° 130
